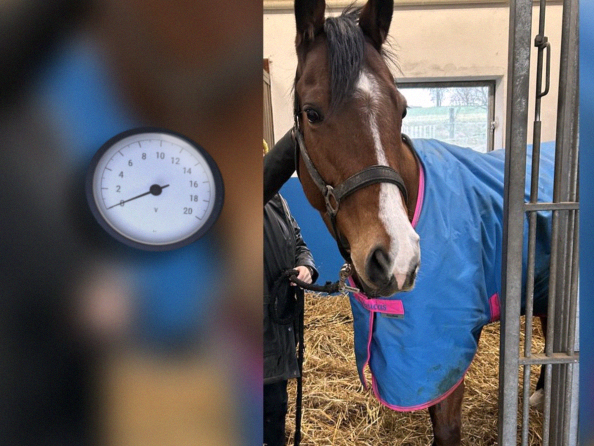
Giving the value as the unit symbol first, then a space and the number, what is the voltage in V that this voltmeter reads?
V 0
